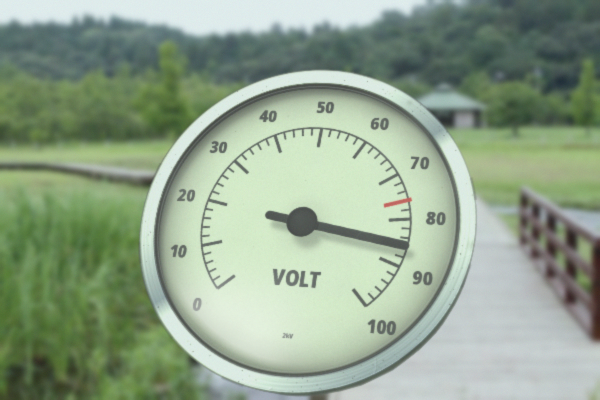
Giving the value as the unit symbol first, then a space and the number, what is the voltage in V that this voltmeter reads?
V 86
